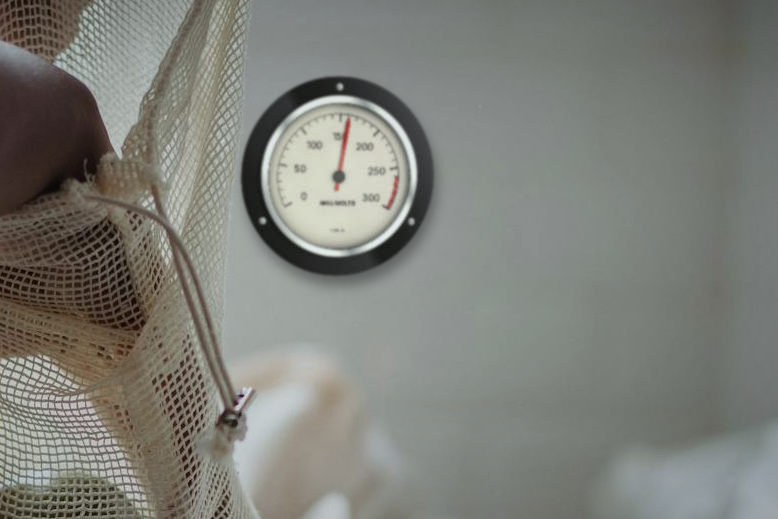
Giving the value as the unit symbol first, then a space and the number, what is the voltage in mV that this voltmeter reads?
mV 160
